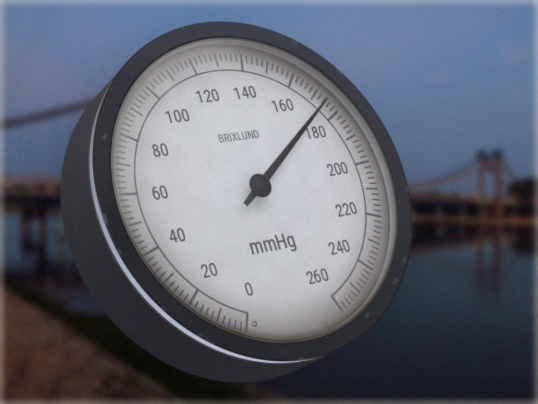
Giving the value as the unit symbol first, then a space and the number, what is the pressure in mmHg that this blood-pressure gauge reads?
mmHg 174
